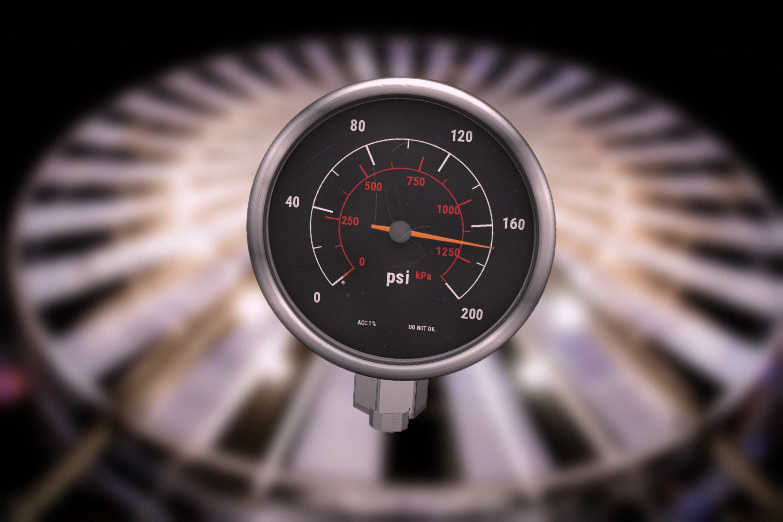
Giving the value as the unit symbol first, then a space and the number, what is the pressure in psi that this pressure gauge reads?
psi 170
